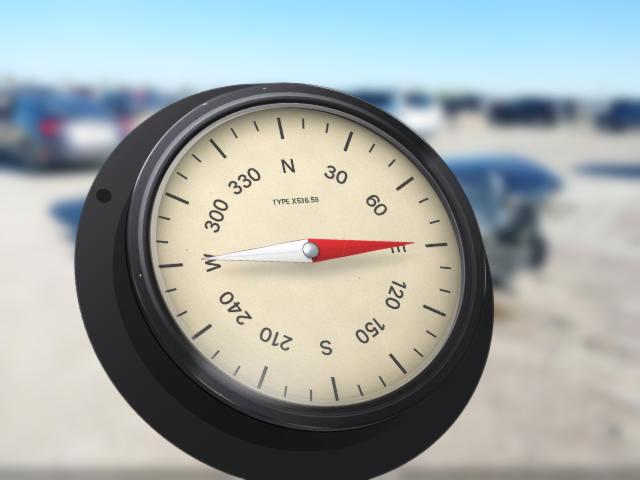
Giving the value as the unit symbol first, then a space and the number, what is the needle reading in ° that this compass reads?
° 90
